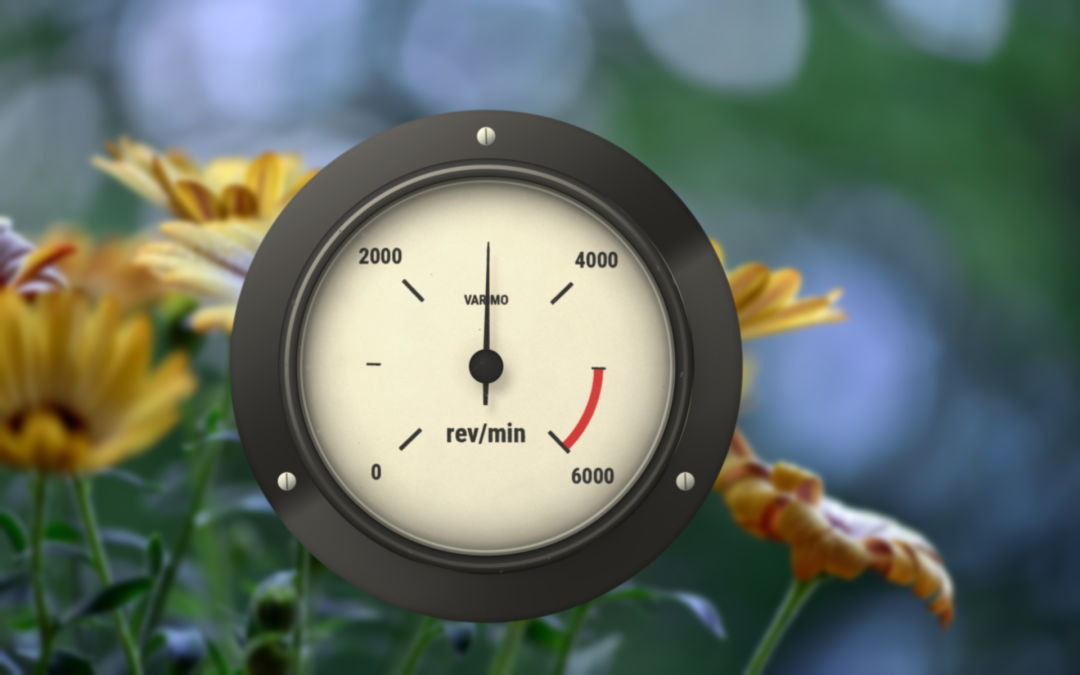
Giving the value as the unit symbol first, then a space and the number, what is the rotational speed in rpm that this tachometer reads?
rpm 3000
